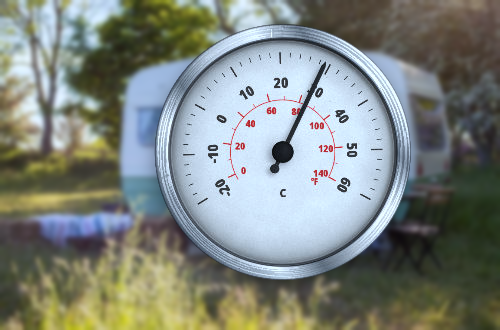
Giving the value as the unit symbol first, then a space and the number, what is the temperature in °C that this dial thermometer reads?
°C 29
